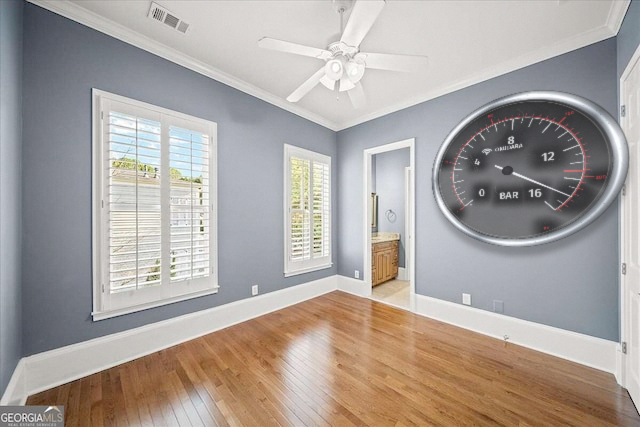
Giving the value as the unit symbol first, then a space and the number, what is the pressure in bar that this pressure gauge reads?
bar 15
